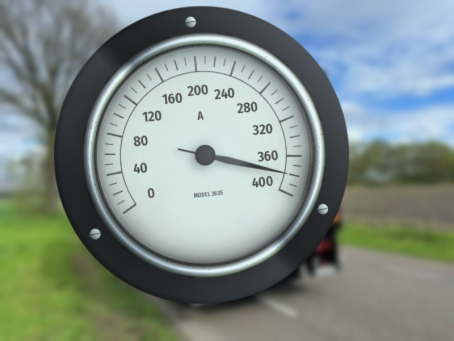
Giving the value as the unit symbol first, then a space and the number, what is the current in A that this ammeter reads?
A 380
